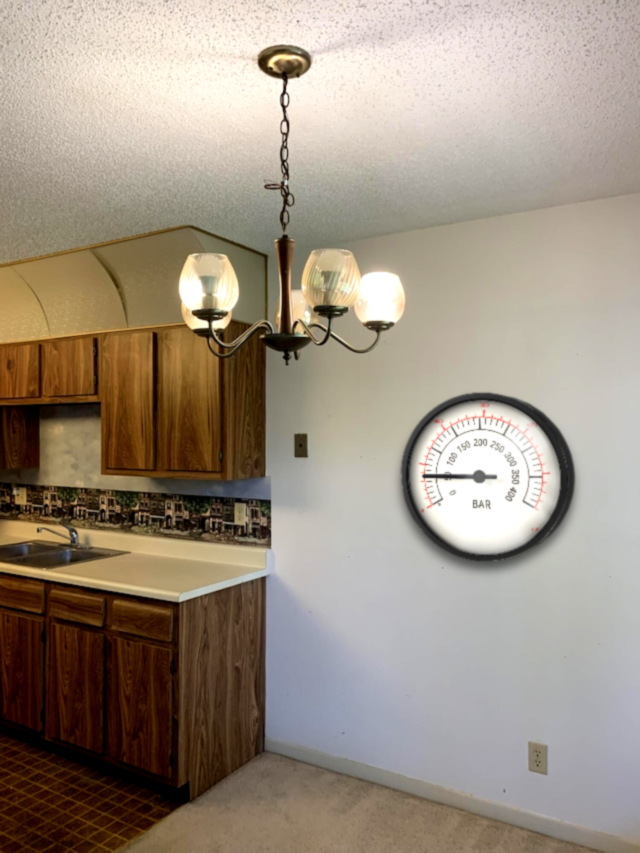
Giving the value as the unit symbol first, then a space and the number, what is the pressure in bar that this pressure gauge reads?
bar 50
